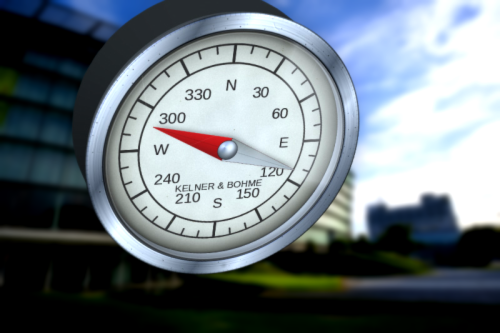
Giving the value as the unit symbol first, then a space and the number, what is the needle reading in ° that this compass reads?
° 290
